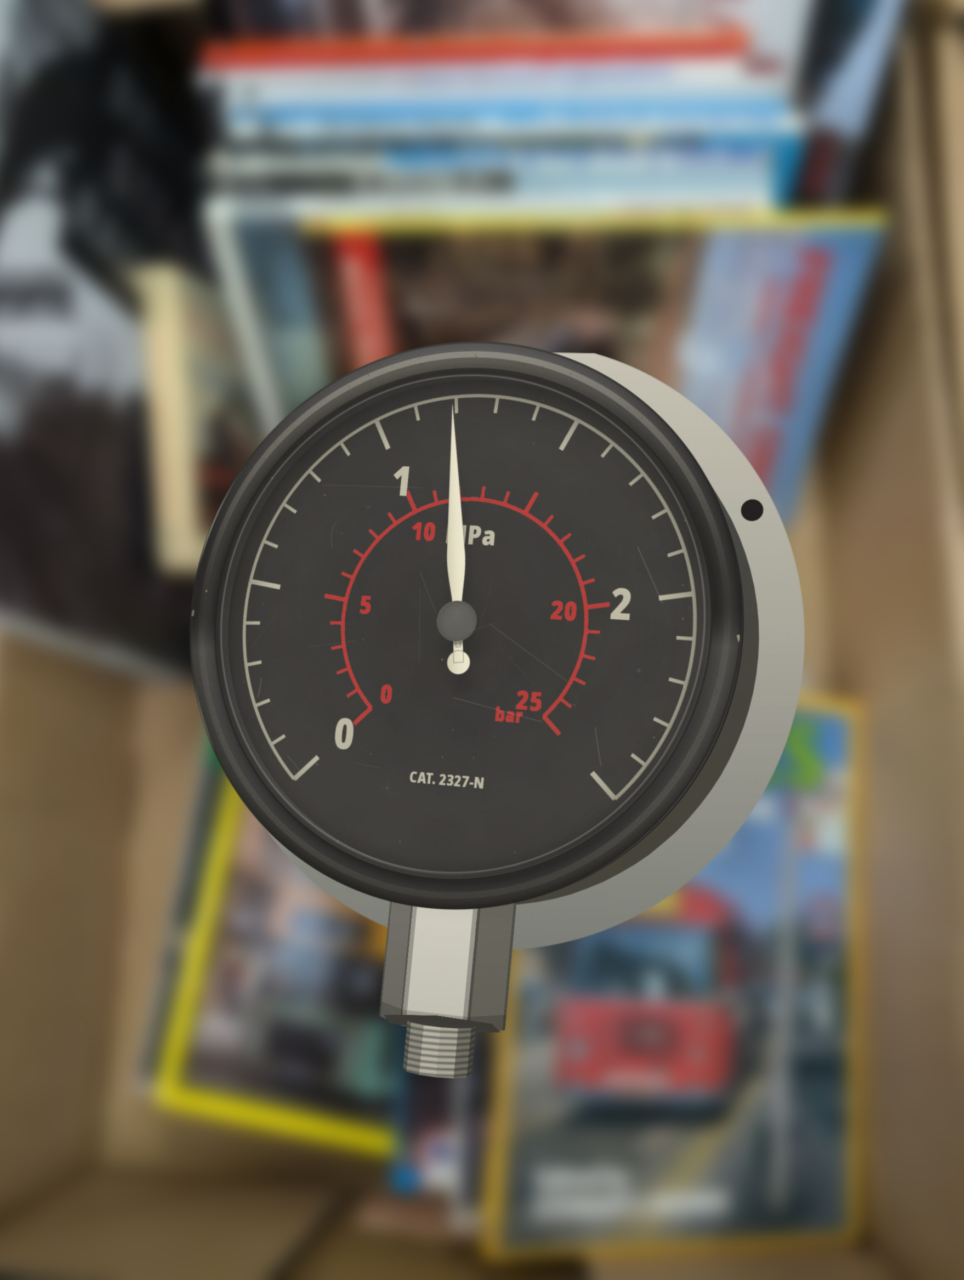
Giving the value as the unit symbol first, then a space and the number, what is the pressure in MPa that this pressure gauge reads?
MPa 1.2
